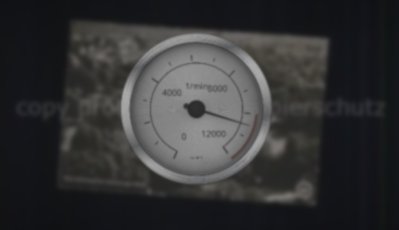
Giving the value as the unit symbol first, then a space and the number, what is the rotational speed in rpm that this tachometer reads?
rpm 10500
